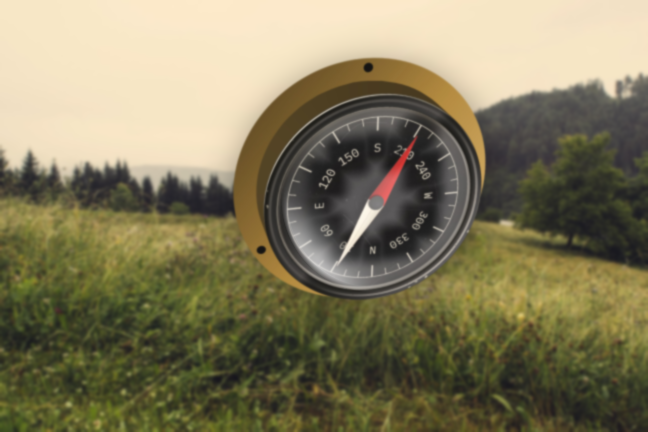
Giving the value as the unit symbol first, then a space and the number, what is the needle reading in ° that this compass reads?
° 210
